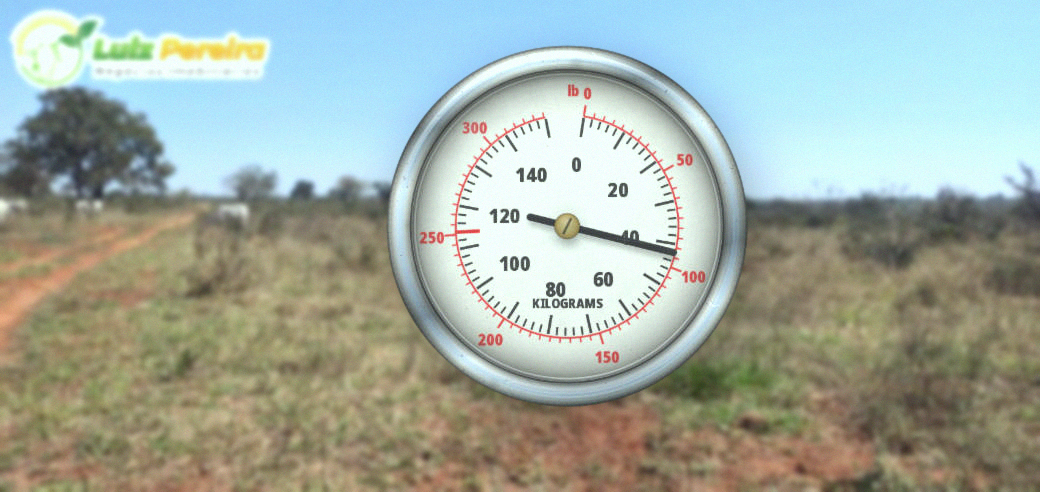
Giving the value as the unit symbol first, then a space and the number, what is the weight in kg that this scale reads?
kg 42
